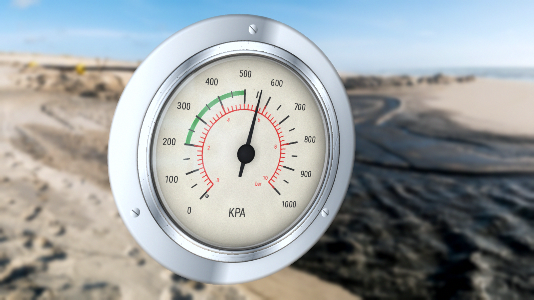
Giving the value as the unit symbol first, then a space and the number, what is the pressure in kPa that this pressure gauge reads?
kPa 550
